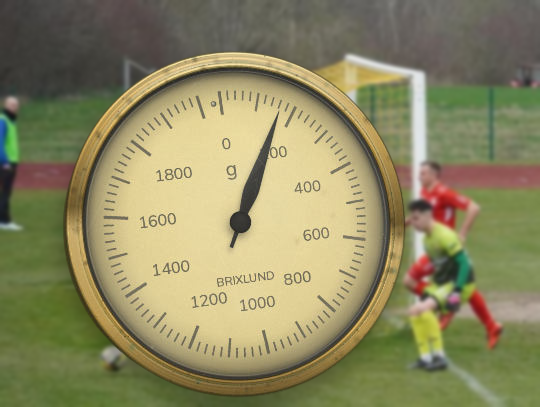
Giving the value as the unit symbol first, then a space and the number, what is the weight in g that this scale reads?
g 160
